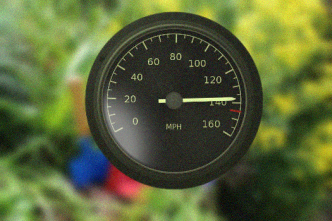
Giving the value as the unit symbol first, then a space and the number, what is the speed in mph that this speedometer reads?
mph 137.5
